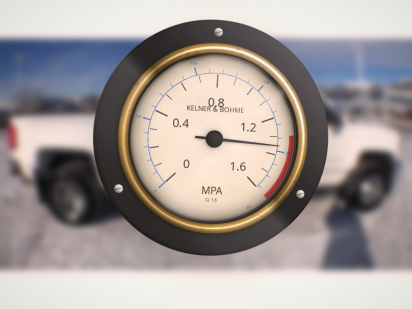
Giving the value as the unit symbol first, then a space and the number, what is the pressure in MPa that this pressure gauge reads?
MPa 1.35
